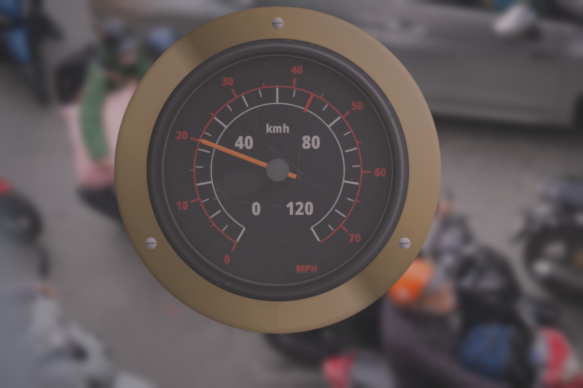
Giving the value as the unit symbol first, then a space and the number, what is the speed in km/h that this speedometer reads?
km/h 32.5
